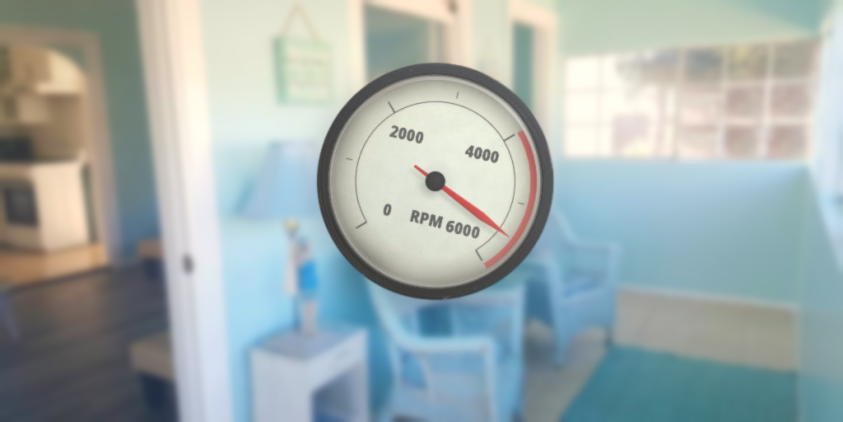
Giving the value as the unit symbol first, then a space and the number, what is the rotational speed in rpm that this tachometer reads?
rpm 5500
